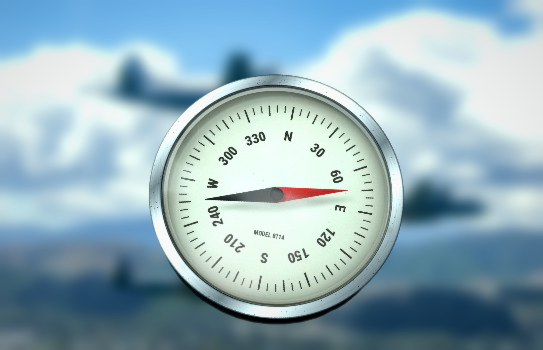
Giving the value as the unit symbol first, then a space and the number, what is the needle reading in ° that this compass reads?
° 75
